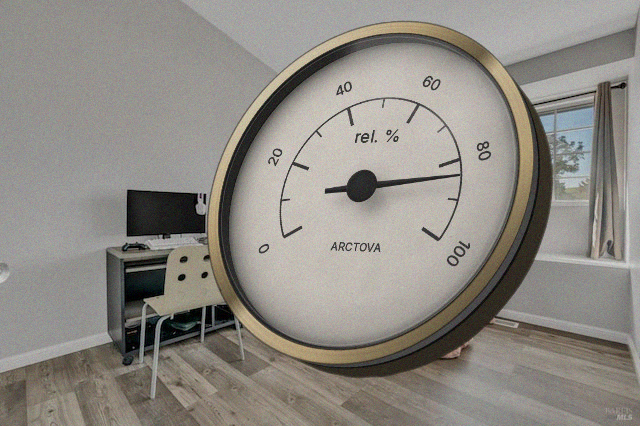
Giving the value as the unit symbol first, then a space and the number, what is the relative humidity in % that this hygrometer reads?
% 85
